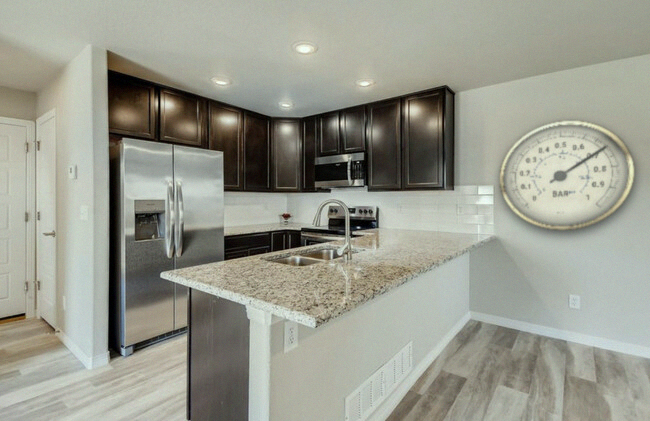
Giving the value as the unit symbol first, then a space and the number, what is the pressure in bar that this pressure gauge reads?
bar 0.7
